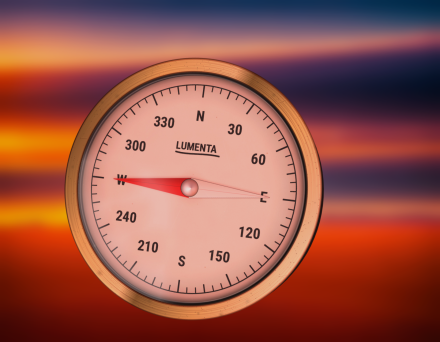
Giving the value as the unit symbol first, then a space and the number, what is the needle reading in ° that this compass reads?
° 270
